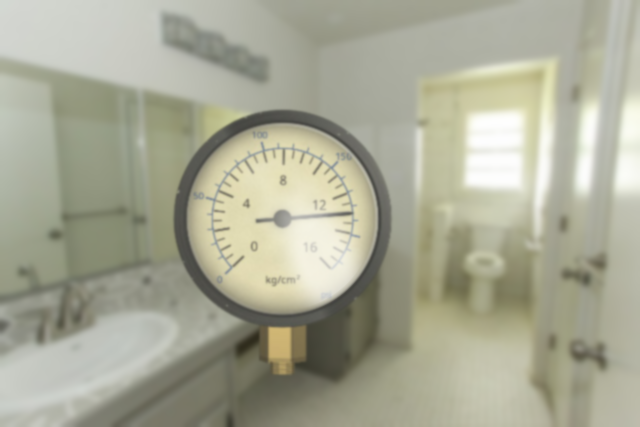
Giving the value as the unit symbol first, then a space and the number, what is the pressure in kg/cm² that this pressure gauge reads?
kg/cm² 13
